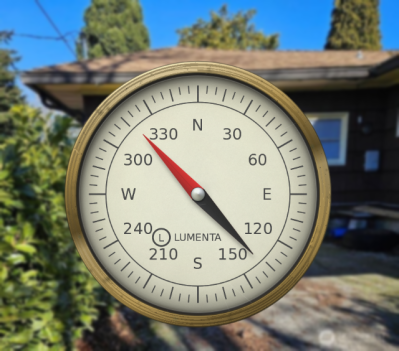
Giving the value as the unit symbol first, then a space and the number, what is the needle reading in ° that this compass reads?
° 317.5
